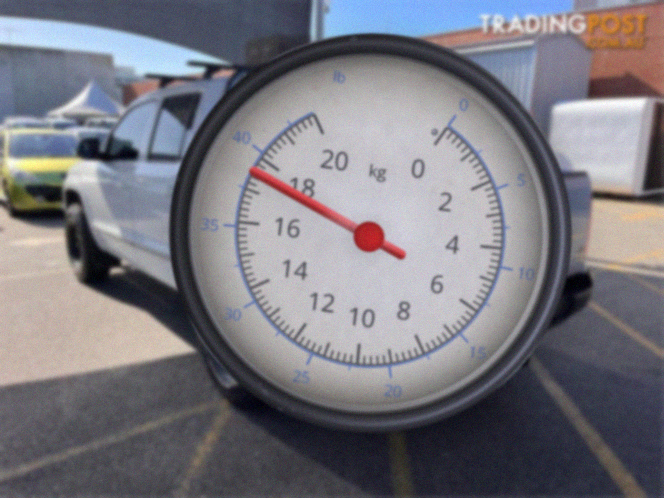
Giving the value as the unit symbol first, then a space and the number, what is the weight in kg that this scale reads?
kg 17.6
